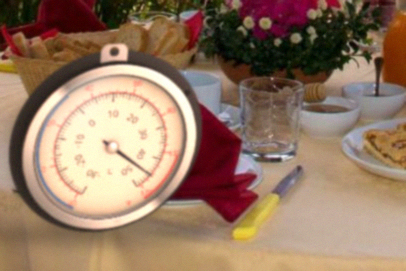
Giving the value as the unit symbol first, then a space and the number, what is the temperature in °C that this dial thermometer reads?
°C 45
